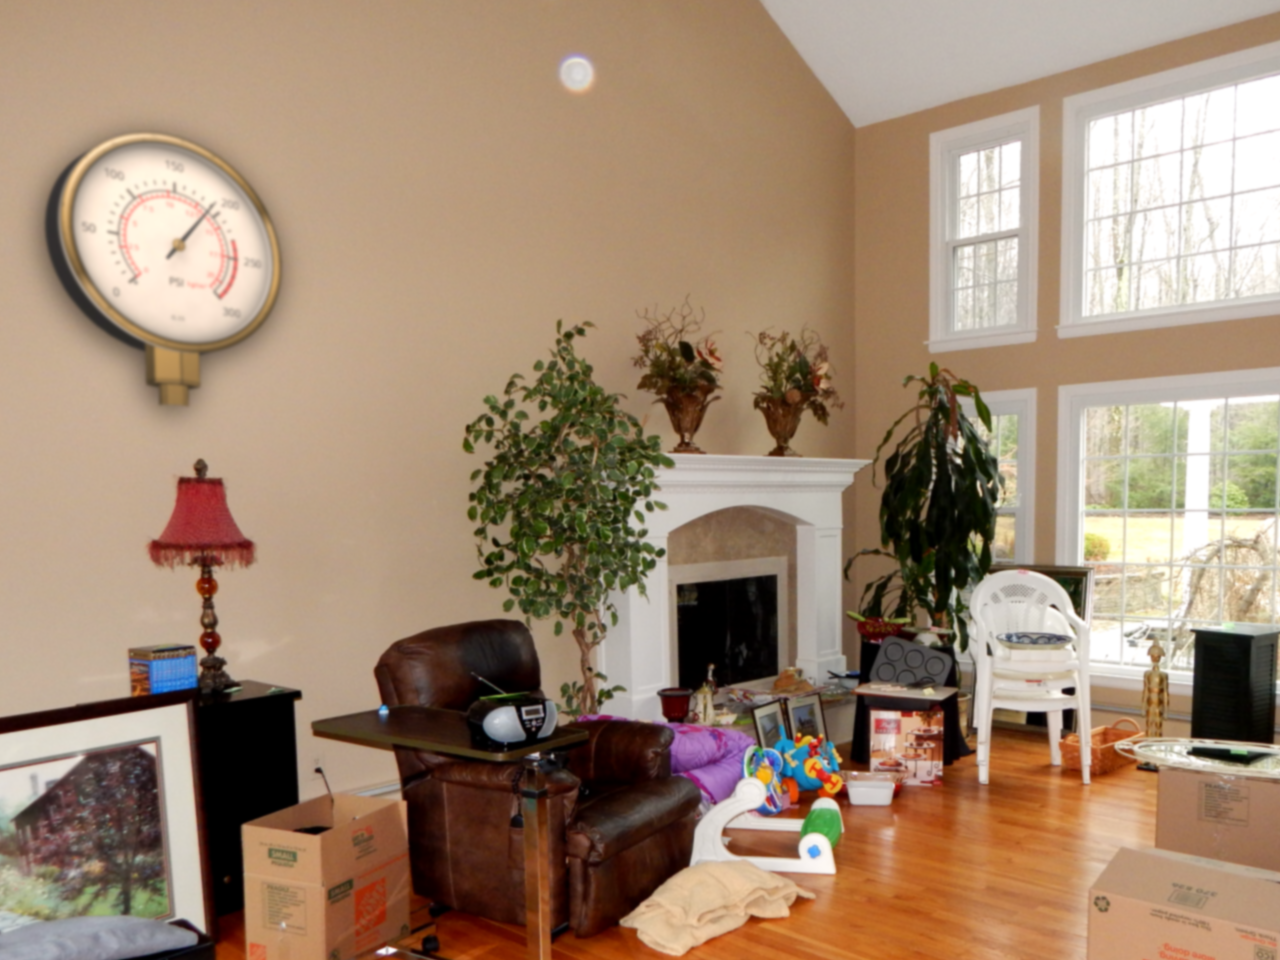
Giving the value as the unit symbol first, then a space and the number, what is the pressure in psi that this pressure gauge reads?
psi 190
